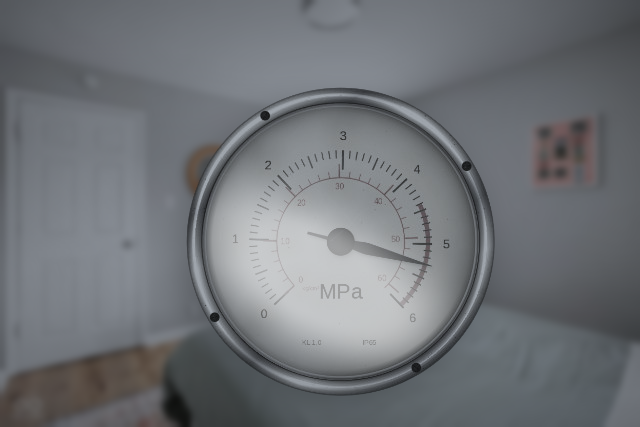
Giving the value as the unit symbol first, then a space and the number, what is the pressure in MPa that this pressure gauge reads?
MPa 5.3
